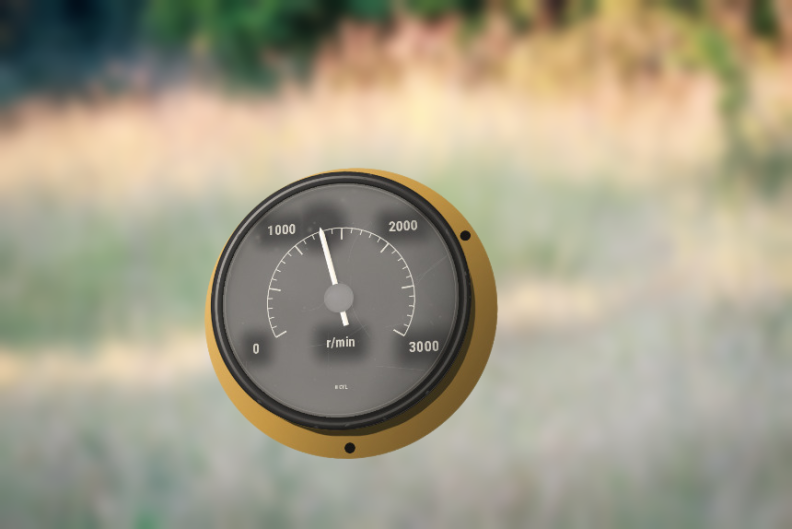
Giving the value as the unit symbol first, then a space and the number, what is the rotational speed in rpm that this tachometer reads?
rpm 1300
